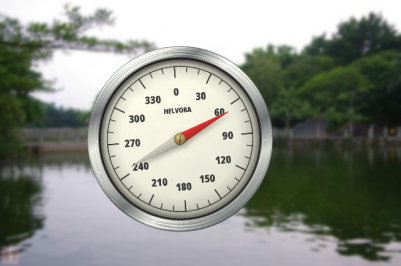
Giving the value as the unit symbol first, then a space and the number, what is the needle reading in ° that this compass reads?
° 65
